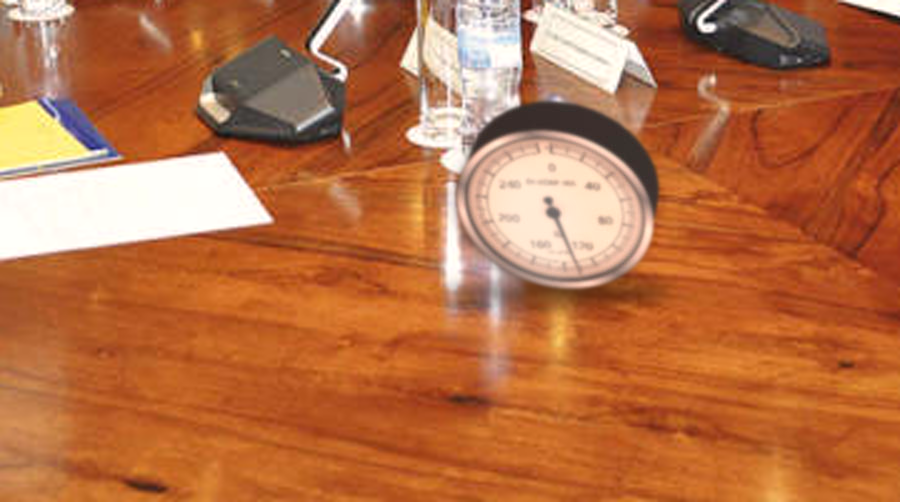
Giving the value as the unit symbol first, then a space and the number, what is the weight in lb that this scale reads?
lb 130
